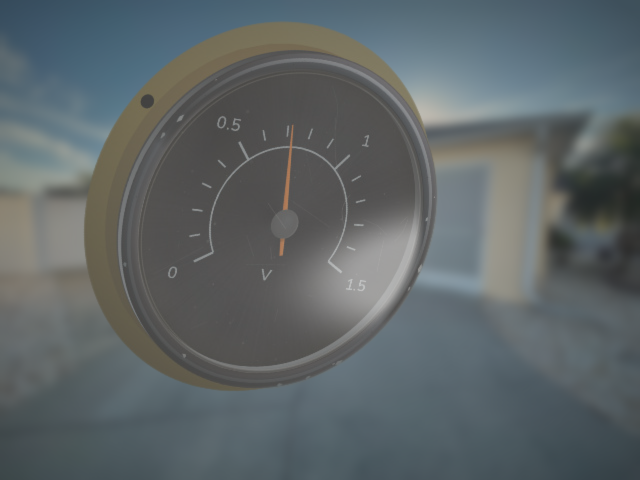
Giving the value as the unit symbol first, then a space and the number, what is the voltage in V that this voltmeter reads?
V 0.7
